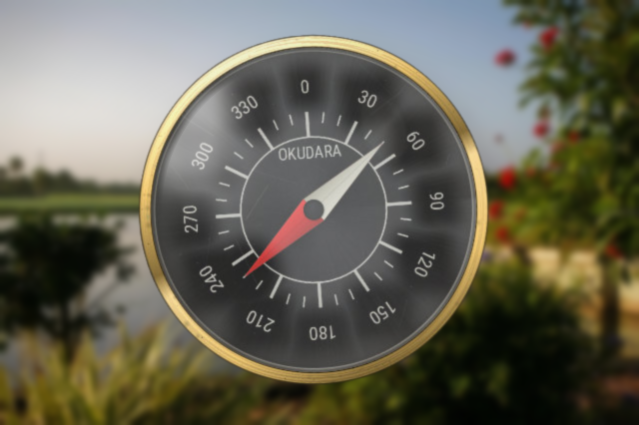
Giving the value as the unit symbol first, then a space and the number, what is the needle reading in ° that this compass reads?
° 230
